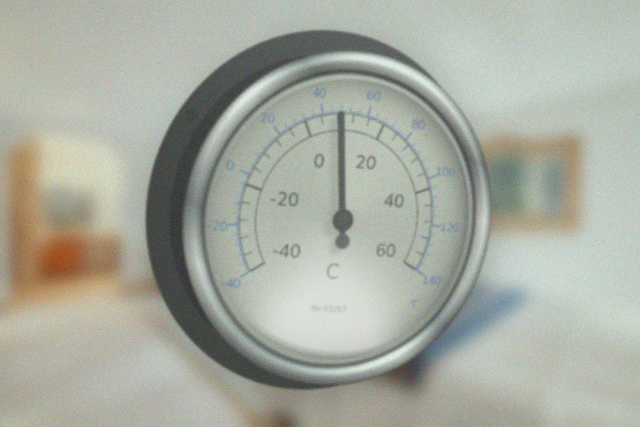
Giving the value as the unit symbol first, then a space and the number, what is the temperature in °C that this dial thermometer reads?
°C 8
